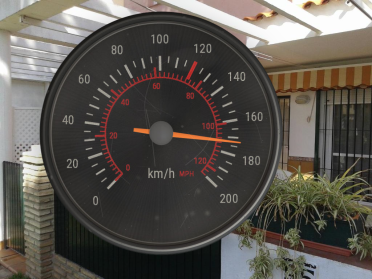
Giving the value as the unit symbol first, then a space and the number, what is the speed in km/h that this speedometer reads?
km/h 172.5
